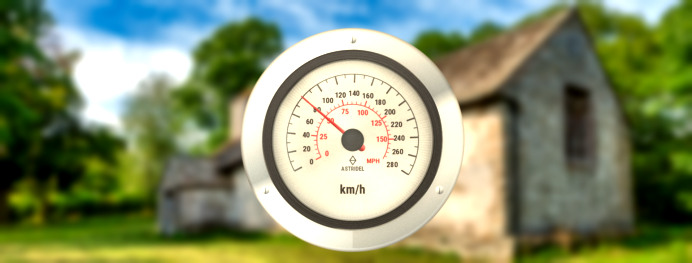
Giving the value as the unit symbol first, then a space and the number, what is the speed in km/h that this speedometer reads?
km/h 80
